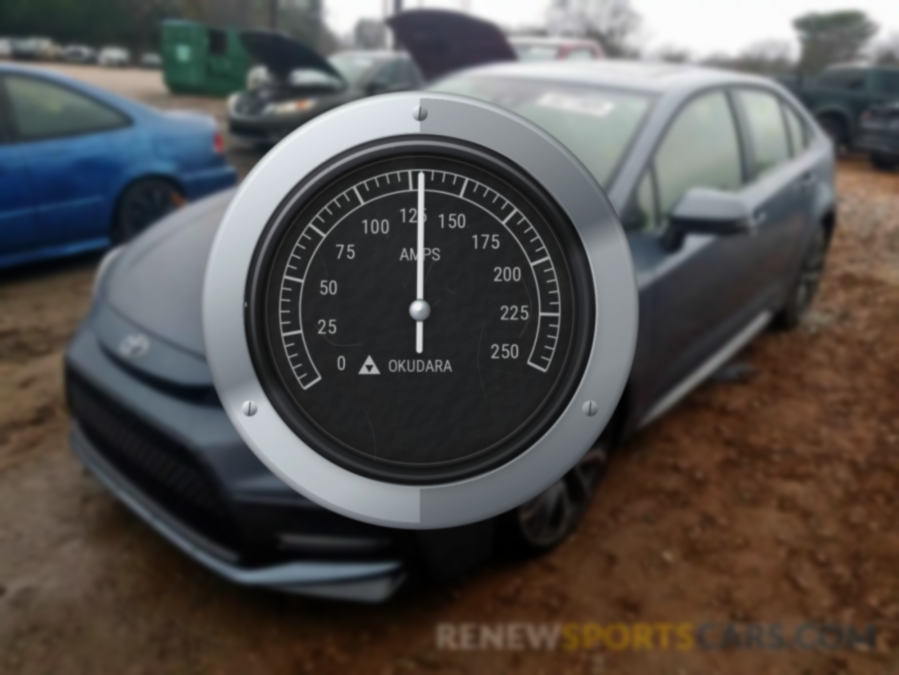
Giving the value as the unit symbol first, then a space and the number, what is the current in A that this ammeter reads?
A 130
